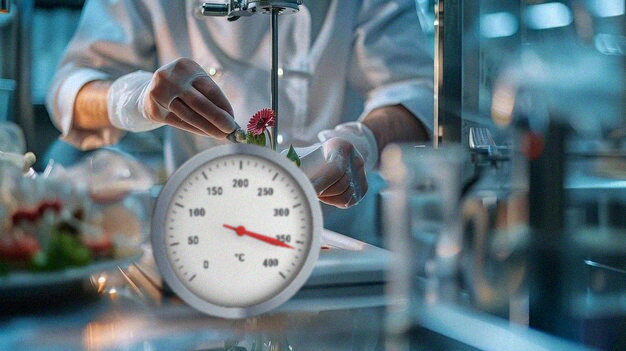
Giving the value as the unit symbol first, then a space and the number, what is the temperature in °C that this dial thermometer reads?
°C 360
